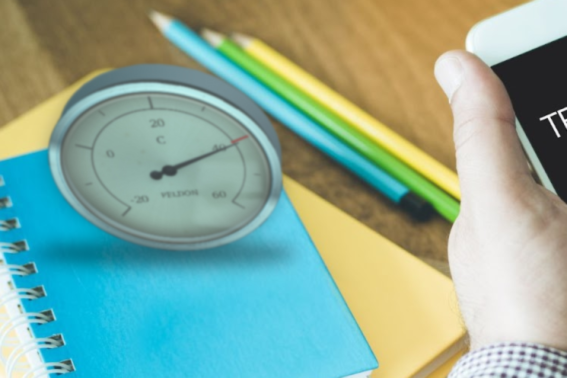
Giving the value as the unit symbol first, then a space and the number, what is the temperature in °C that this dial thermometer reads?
°C 40
